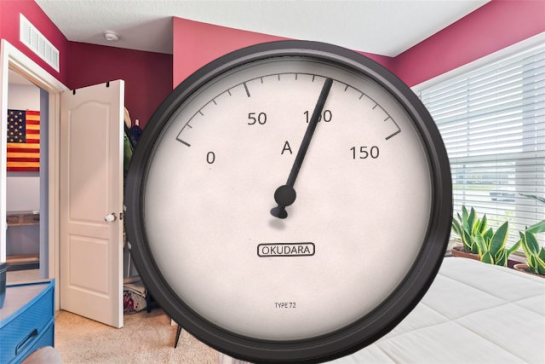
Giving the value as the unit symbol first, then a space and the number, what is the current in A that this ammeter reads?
A 100
